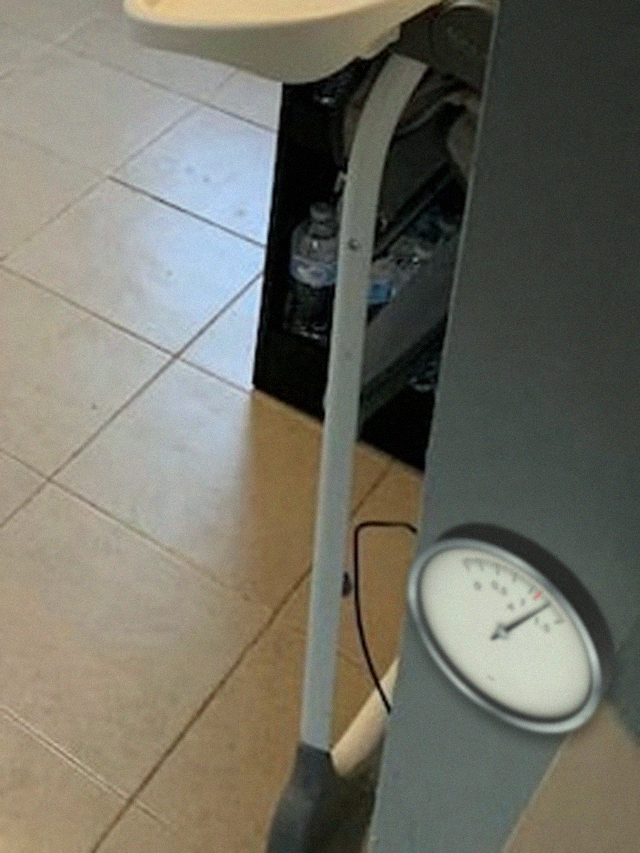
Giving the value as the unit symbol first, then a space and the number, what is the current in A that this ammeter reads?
A 1.25
